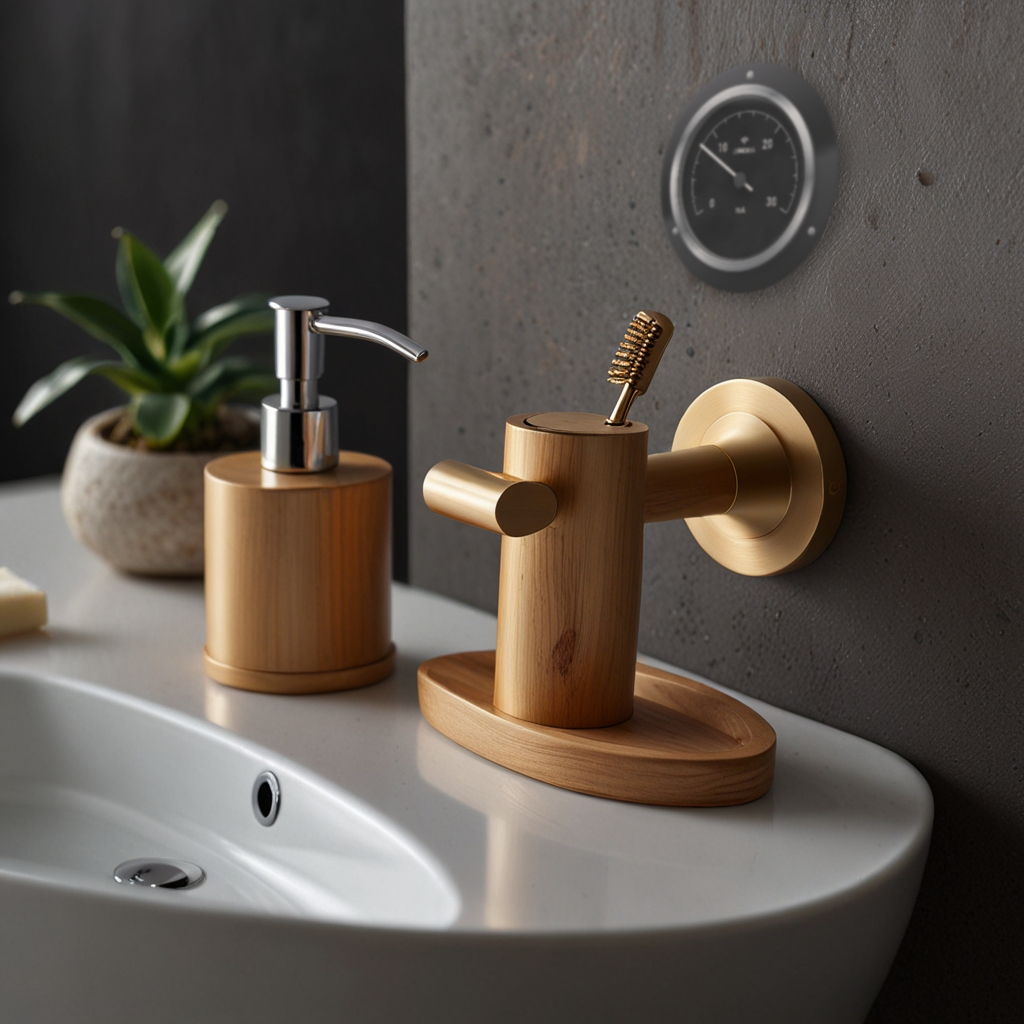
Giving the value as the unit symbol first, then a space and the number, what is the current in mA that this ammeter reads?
mA 8
